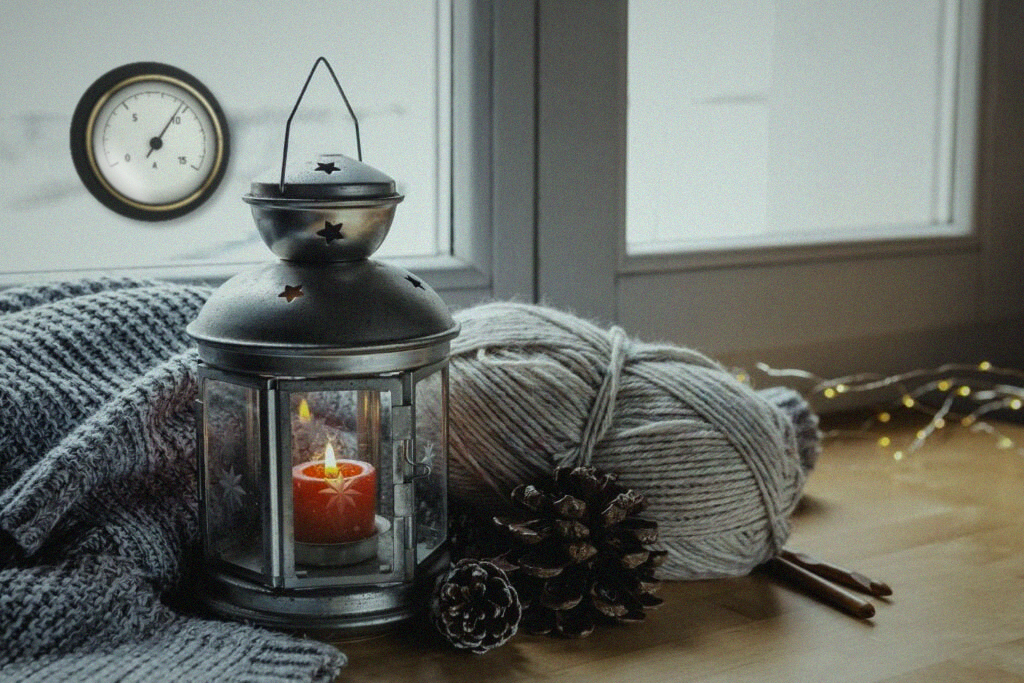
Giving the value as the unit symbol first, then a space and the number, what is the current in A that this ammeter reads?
A 9.5
